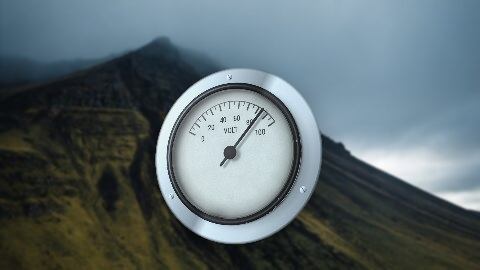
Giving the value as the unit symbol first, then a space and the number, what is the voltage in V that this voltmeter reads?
V 85
